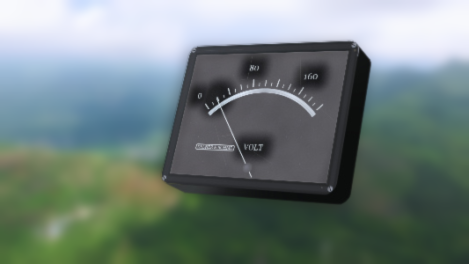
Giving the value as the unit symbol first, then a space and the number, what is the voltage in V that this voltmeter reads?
V 20
